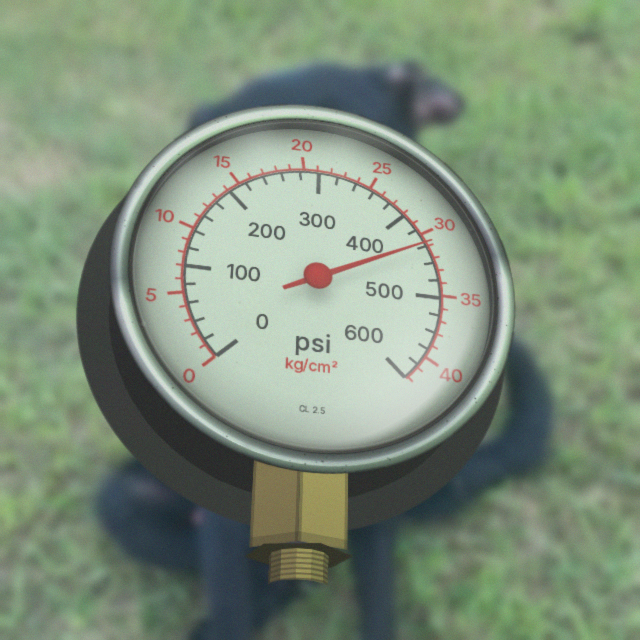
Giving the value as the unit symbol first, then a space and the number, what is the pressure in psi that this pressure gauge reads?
psi 440
